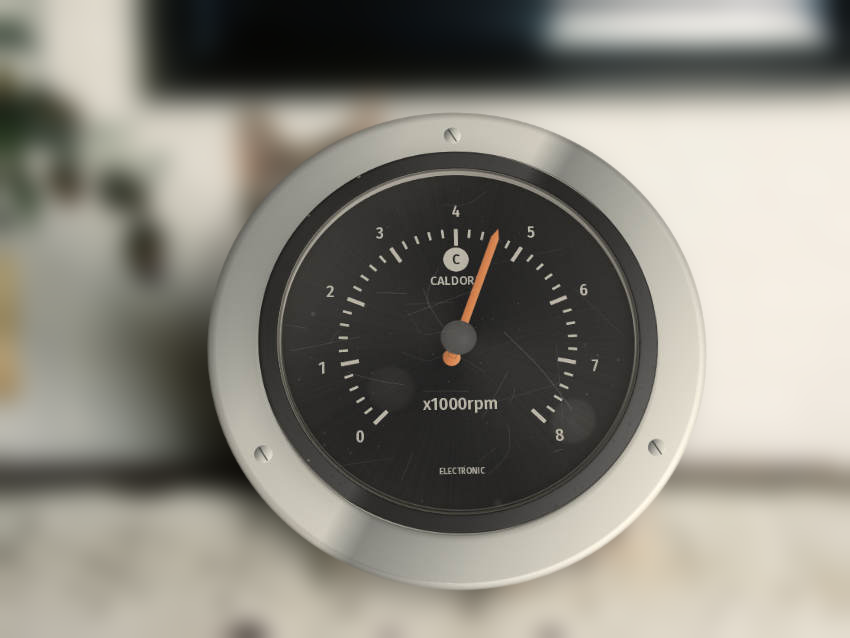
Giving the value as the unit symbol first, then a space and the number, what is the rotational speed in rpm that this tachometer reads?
rpm 4600
